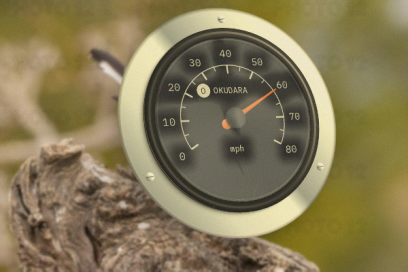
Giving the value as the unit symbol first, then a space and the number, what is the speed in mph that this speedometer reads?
mph 60
